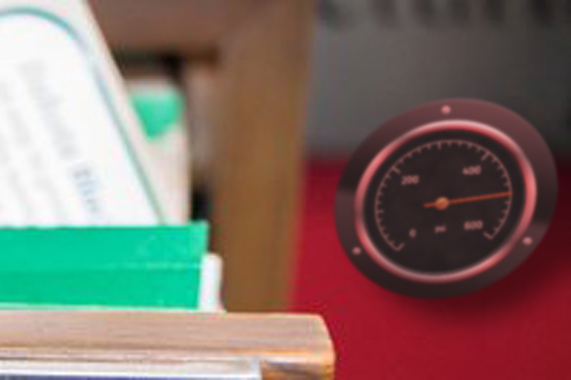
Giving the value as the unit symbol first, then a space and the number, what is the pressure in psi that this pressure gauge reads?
psi 500
